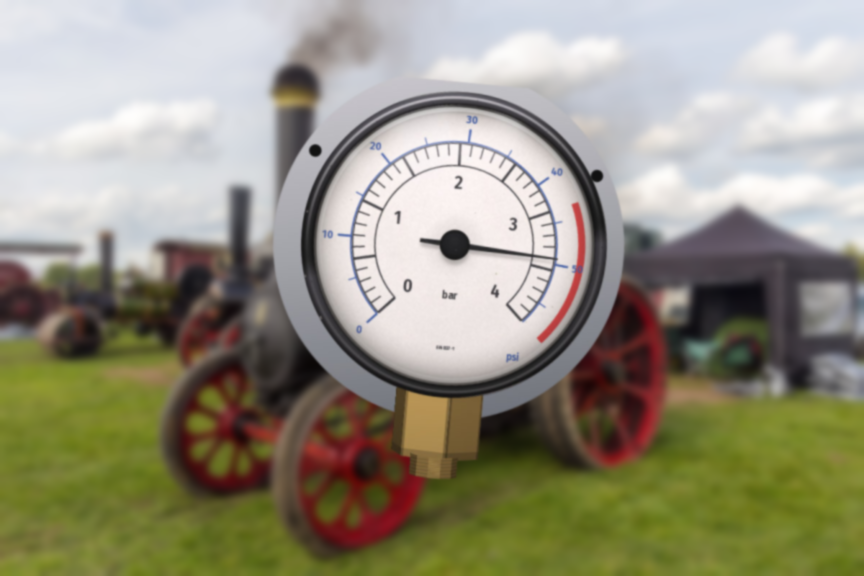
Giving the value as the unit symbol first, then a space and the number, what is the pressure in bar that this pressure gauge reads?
bar 3.4
